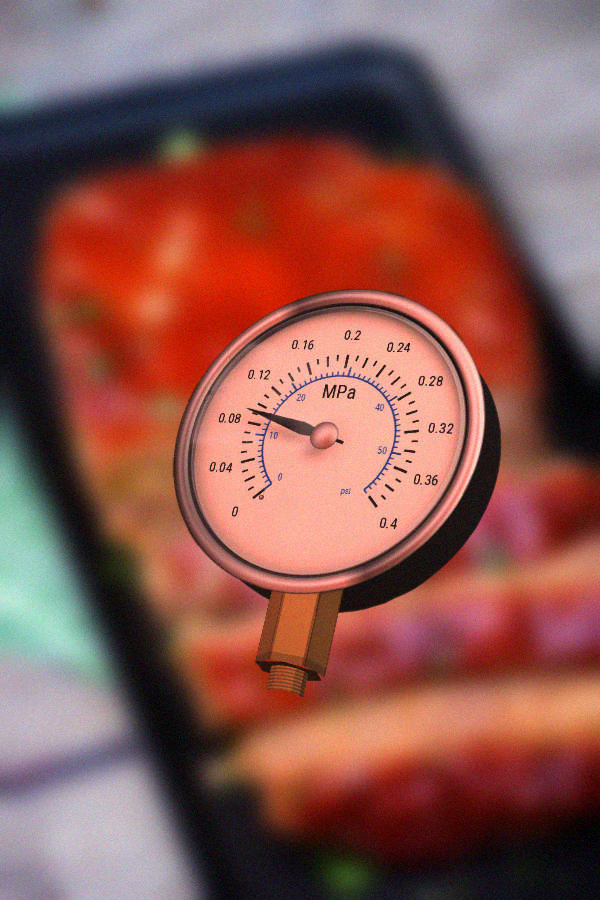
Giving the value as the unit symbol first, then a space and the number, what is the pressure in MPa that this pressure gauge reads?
MPa 0.09
